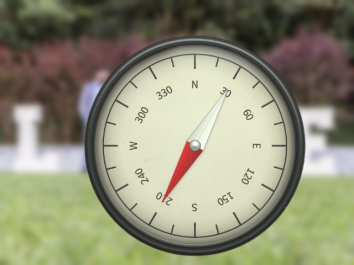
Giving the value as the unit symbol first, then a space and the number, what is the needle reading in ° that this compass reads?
° 210
